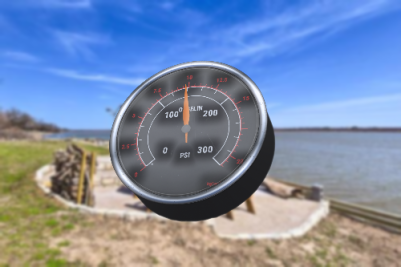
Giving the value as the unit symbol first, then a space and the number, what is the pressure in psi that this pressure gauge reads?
psi 140
